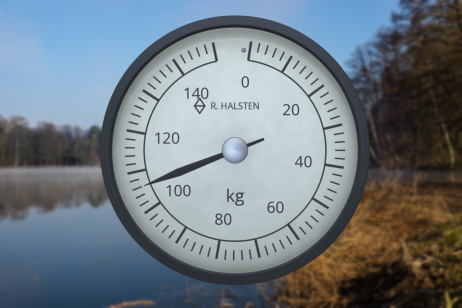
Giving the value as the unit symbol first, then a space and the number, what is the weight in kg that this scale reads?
kg 106
